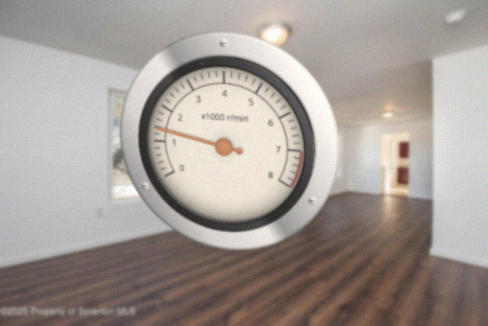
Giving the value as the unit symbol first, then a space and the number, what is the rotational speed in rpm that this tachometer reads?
rpm 1400
